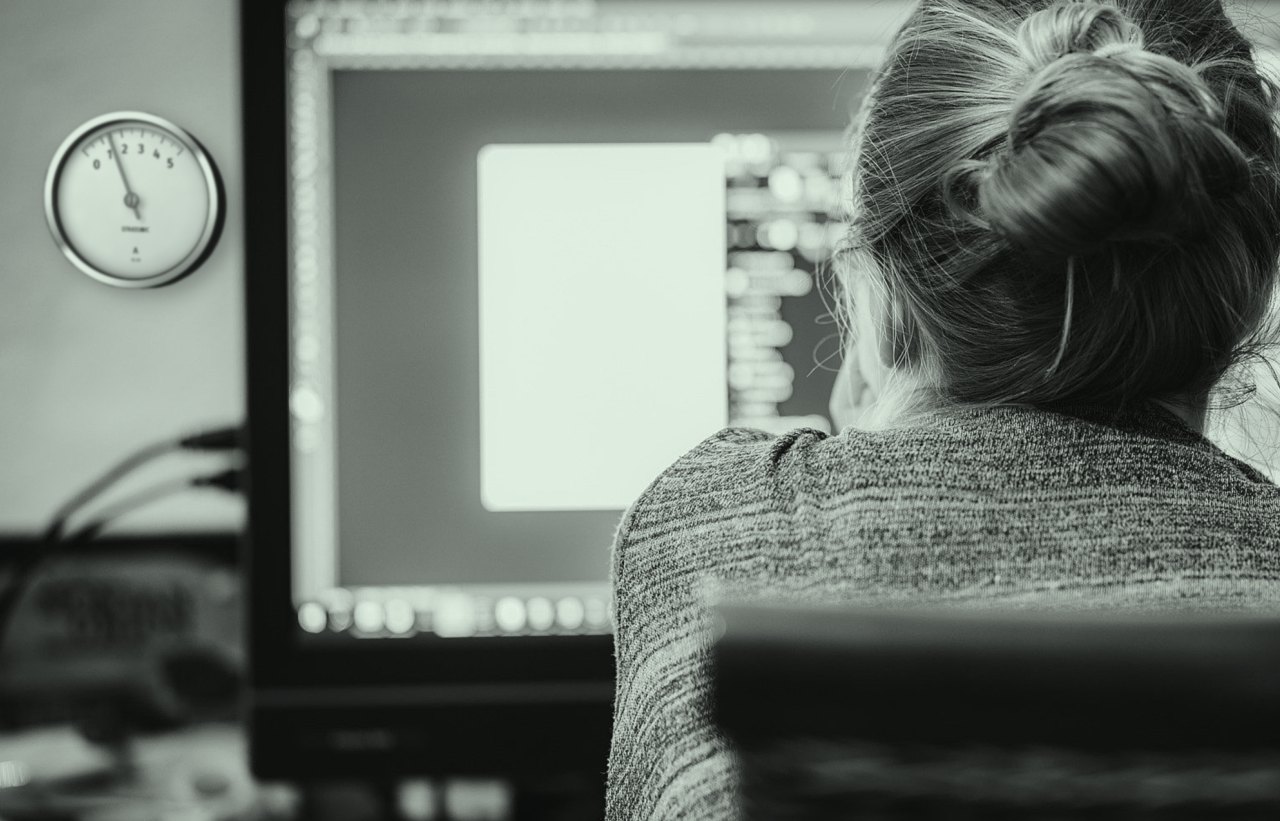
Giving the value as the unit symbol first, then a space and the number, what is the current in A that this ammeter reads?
A 1.5
